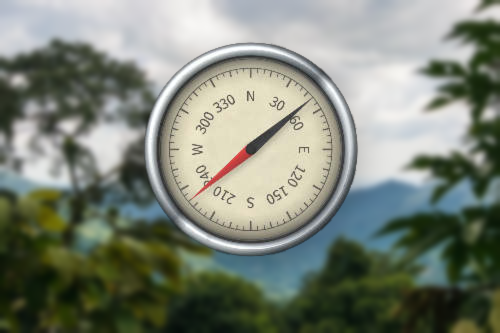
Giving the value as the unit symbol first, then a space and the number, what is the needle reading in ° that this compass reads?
° 230
